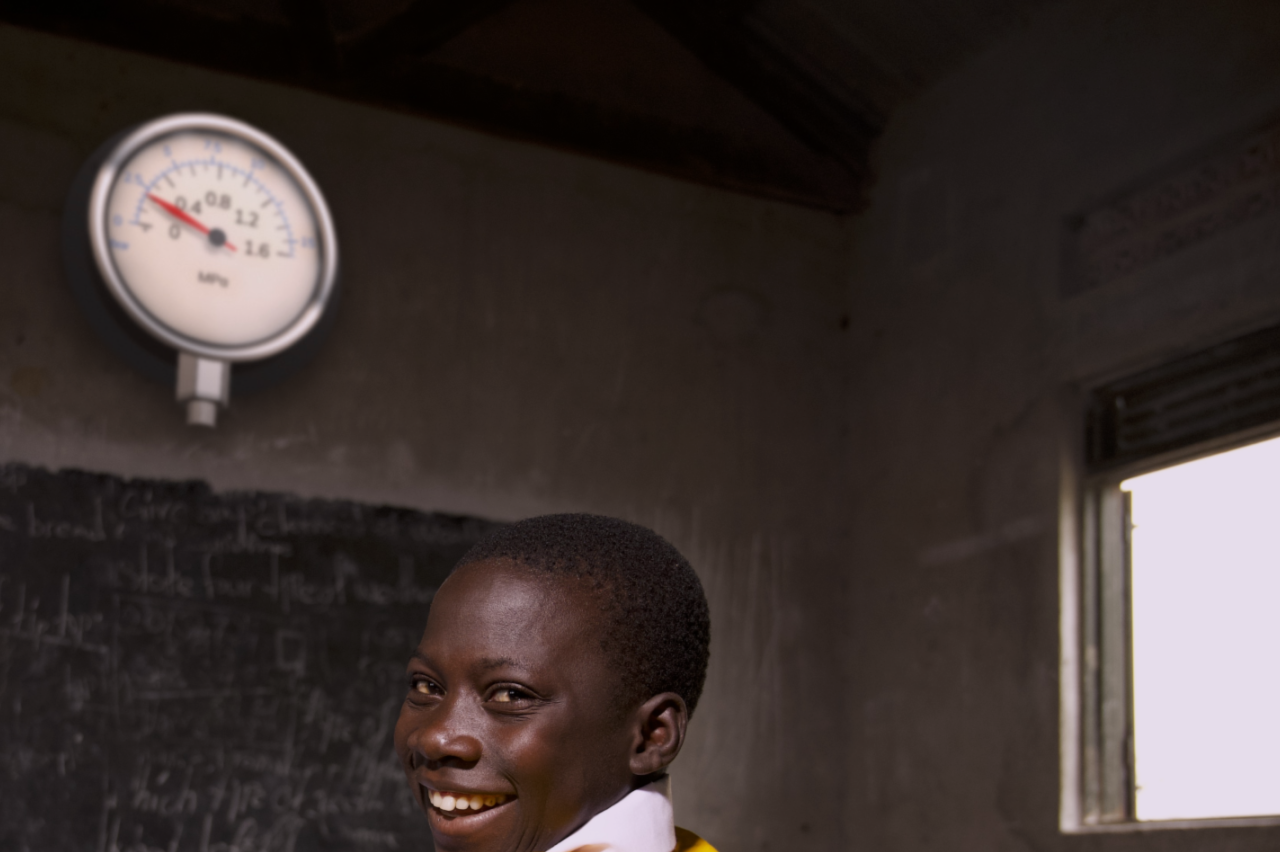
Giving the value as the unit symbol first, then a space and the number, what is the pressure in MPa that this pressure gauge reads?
MPa 0.2
